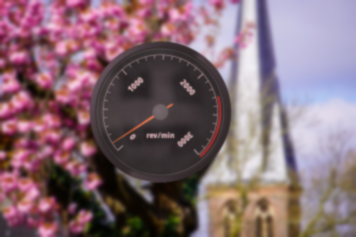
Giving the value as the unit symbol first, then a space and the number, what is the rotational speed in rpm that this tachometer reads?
rpm 100
